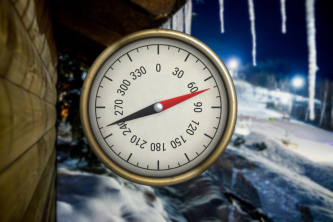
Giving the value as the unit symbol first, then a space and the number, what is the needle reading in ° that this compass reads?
° 70
